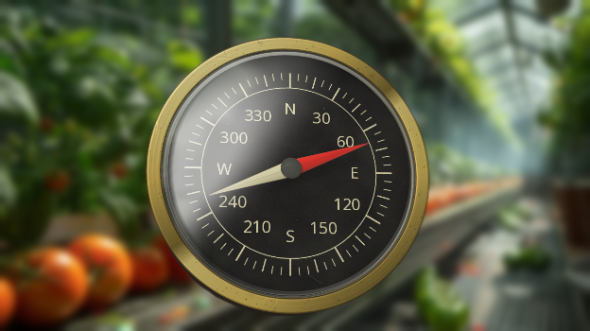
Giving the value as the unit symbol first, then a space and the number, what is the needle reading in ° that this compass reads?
° 70
